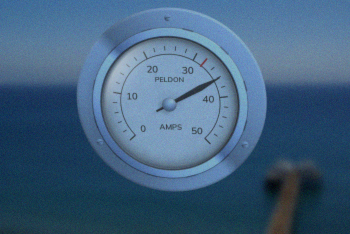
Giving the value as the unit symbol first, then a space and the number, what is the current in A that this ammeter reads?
A 36
